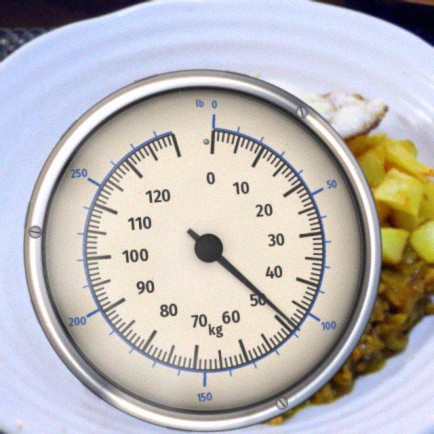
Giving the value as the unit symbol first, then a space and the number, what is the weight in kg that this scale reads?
kg 49
